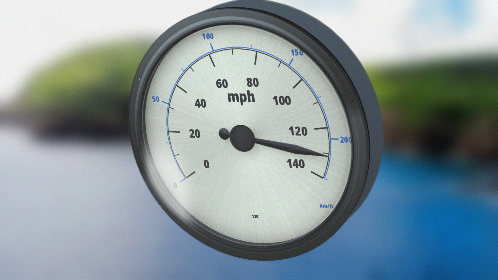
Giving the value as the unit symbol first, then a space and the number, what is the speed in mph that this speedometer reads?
mph 130
